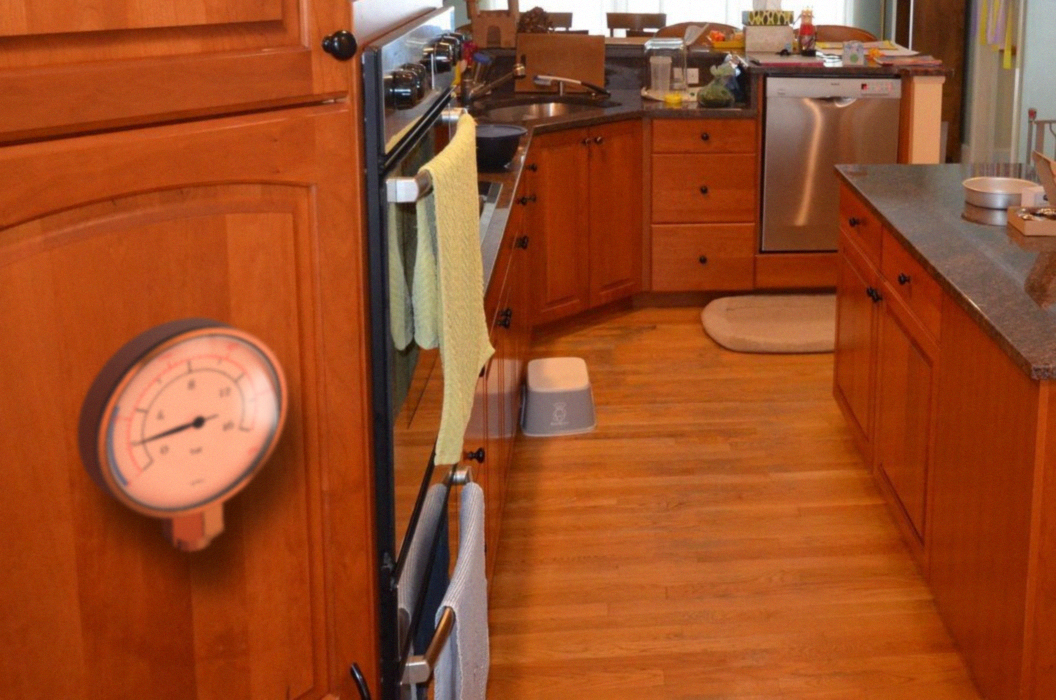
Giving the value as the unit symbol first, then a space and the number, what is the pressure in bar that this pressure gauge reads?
bar 2
